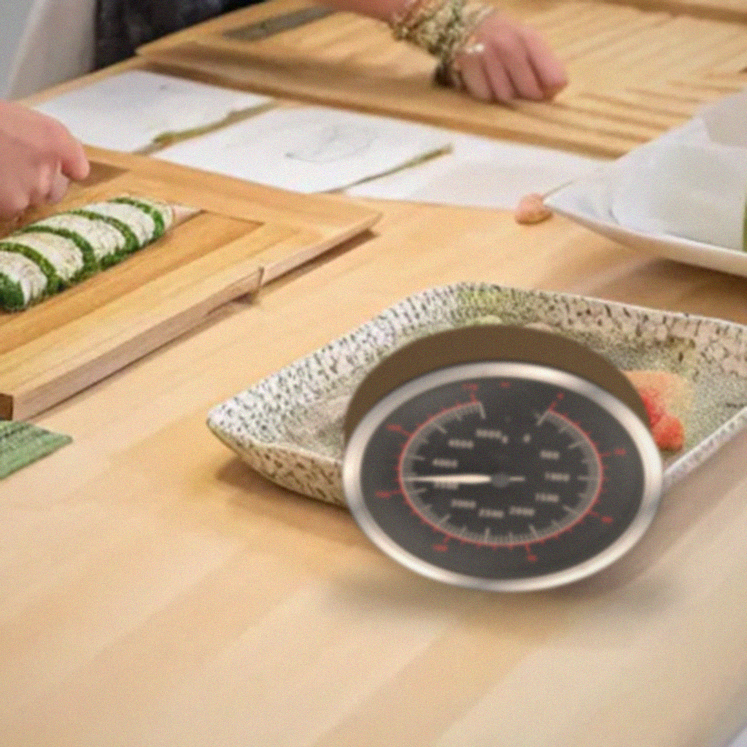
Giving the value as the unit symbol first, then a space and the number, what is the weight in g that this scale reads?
g 3750
